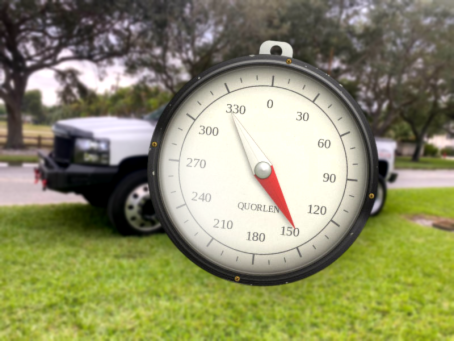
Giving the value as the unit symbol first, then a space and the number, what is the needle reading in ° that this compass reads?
° 145
